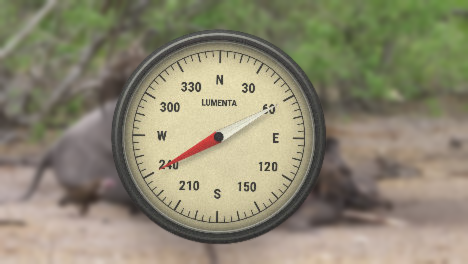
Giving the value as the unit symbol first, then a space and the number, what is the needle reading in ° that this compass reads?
° 240
